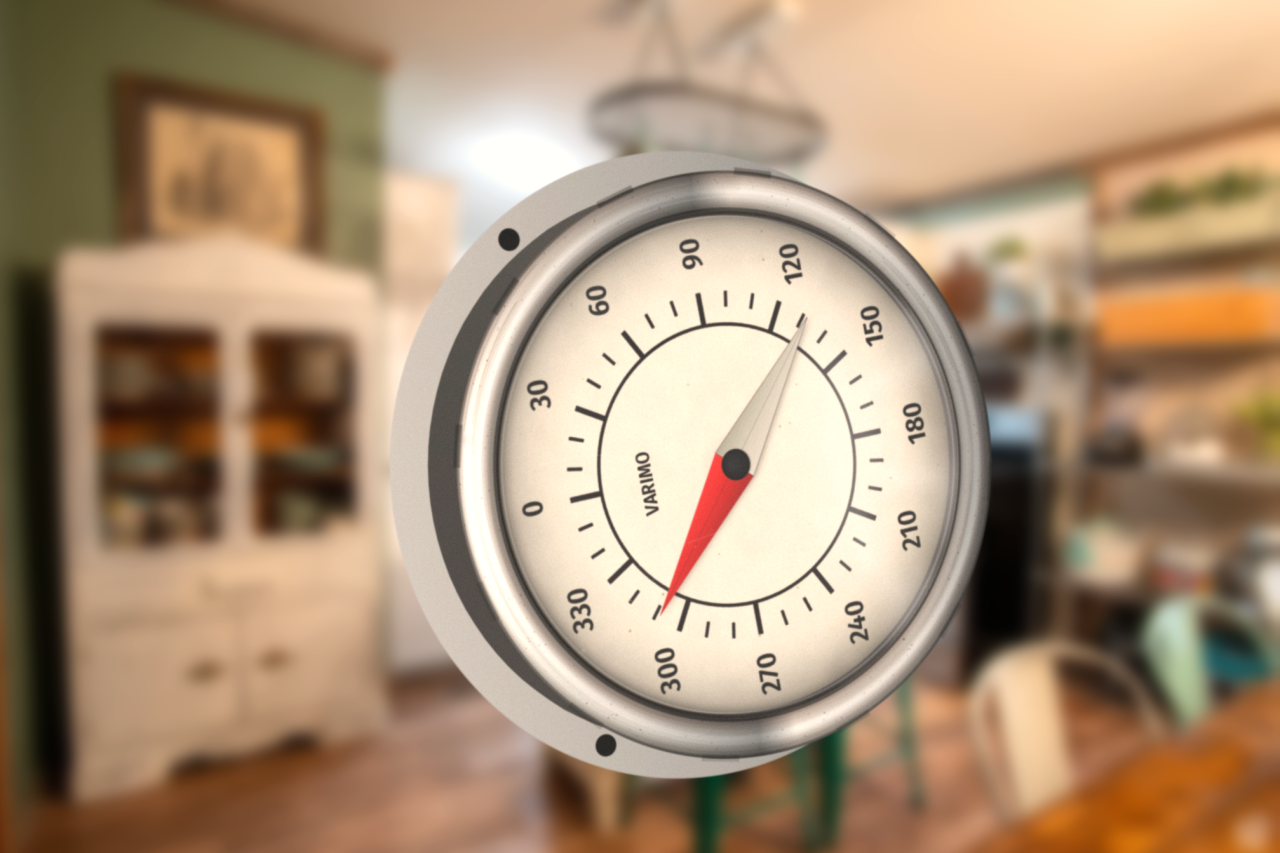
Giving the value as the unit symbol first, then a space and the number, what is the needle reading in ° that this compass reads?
° 310
